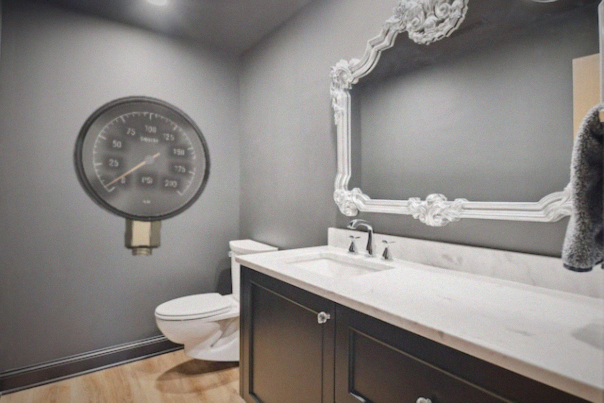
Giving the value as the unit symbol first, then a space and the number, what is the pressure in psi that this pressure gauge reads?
psi 5
